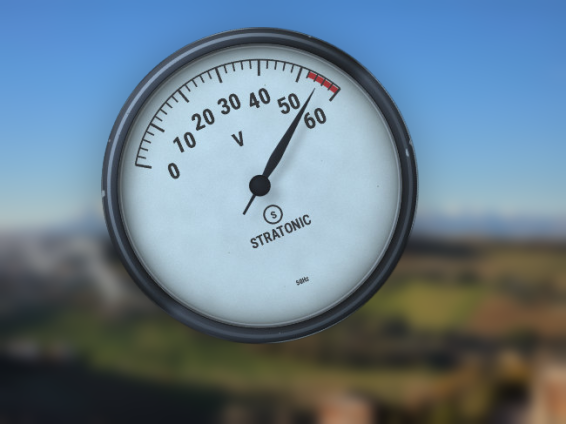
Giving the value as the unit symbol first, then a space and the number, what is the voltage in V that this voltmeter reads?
V 55
